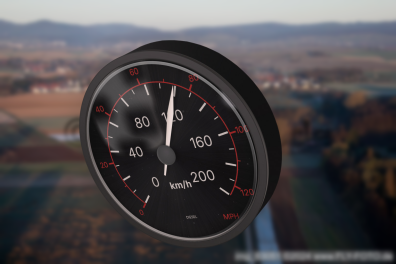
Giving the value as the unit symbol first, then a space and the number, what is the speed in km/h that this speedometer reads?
km/h 120
